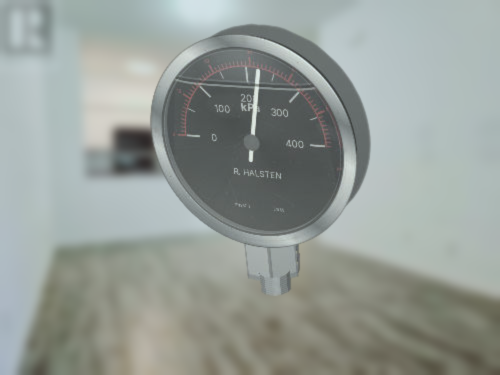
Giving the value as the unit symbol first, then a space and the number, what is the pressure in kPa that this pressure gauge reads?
kPa 225
